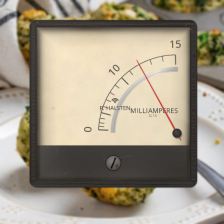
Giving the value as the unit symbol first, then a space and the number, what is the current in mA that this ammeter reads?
mA 12
